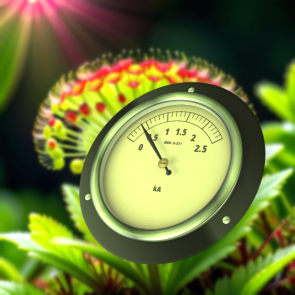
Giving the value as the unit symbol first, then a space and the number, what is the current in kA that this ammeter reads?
kA 0.4
